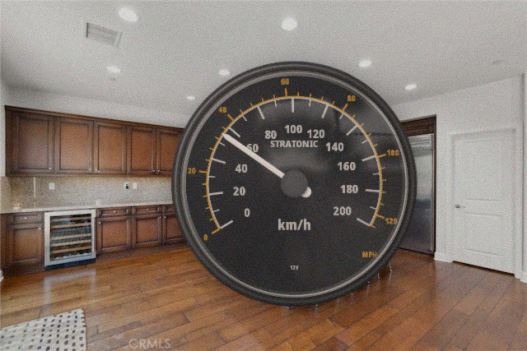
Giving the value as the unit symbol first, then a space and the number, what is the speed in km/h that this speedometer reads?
km/h 55
